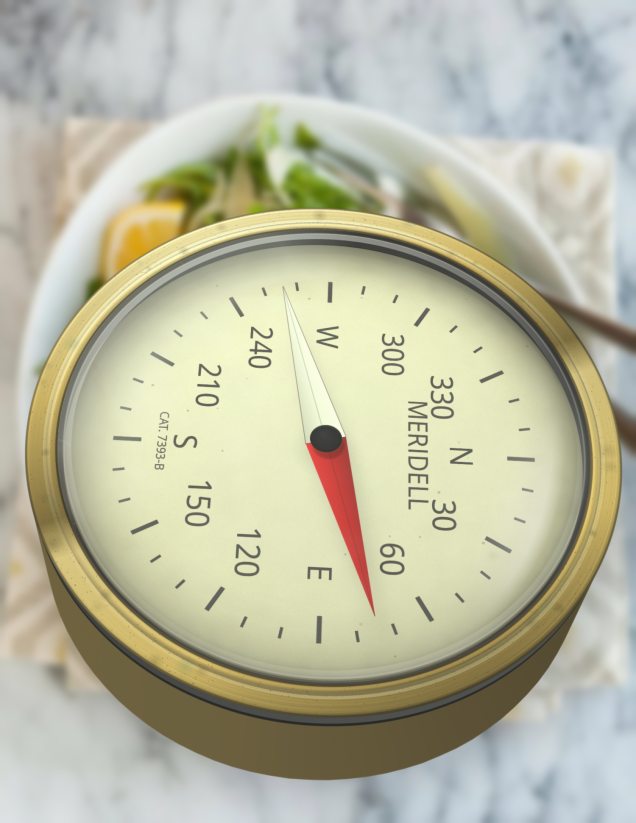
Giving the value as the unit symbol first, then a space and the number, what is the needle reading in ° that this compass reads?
° 75
